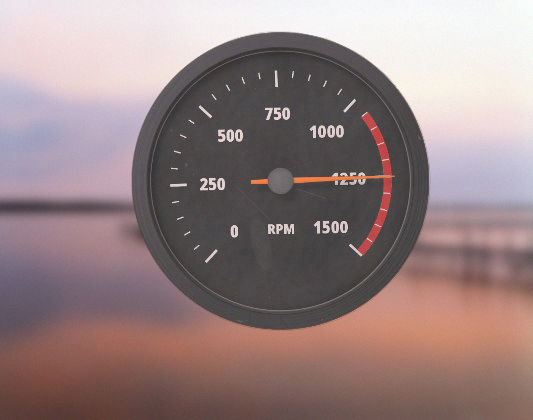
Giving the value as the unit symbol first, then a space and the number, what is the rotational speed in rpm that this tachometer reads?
rpm 1250
